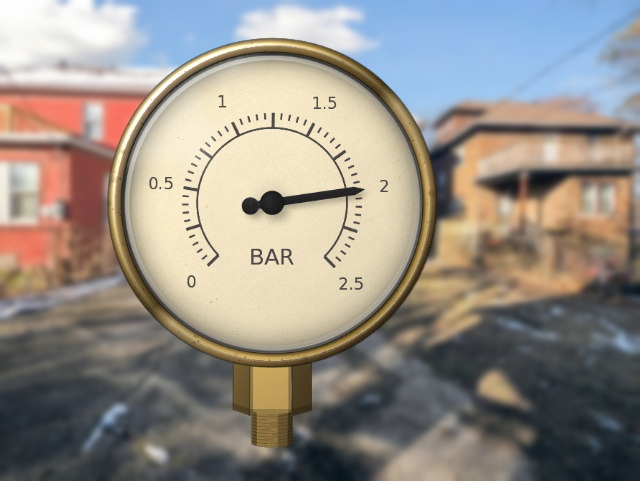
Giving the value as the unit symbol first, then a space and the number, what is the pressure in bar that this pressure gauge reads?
bar 2
